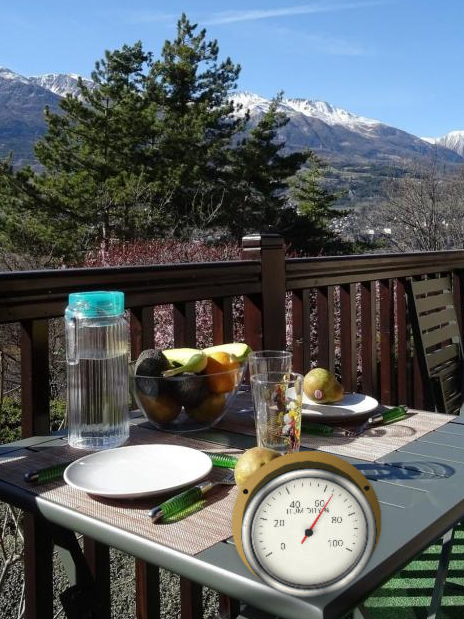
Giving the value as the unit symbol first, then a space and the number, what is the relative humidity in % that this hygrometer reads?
% 64
